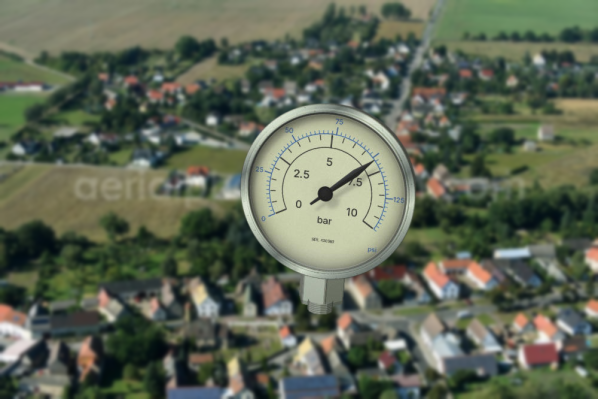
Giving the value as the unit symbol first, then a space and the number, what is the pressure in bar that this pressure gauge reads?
bar 7
